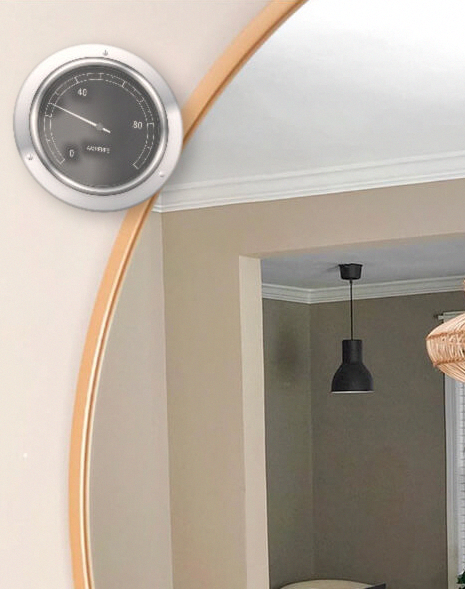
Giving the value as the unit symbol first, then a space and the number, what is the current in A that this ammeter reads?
A 25
